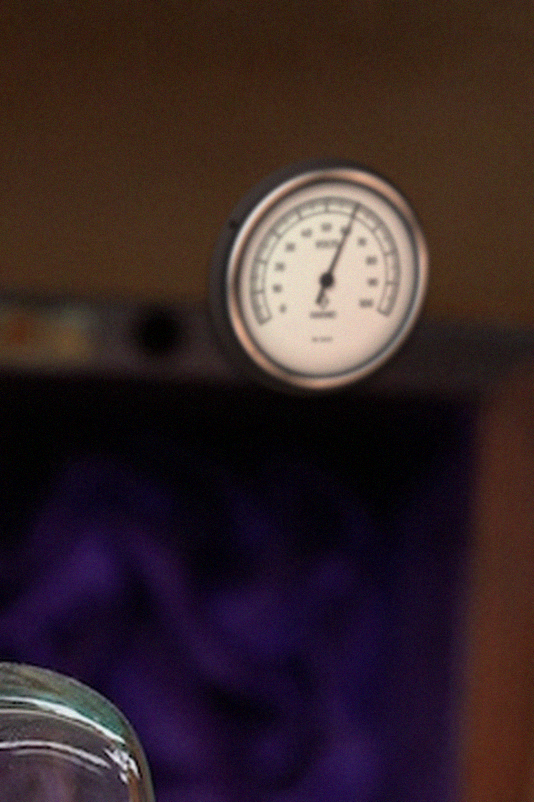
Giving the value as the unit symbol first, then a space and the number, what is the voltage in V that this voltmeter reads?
V 60
